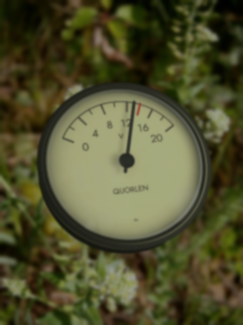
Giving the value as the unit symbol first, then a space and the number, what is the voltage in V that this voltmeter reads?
V 13
